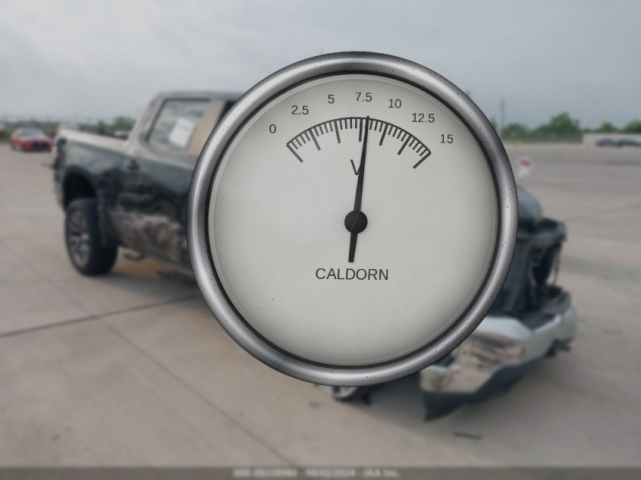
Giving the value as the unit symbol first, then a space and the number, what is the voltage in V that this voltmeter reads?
V 8
